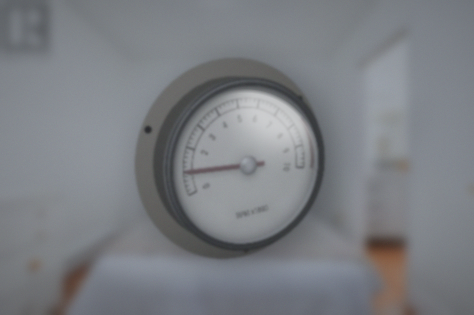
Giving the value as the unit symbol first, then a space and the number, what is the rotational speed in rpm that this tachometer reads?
rpm 1000
